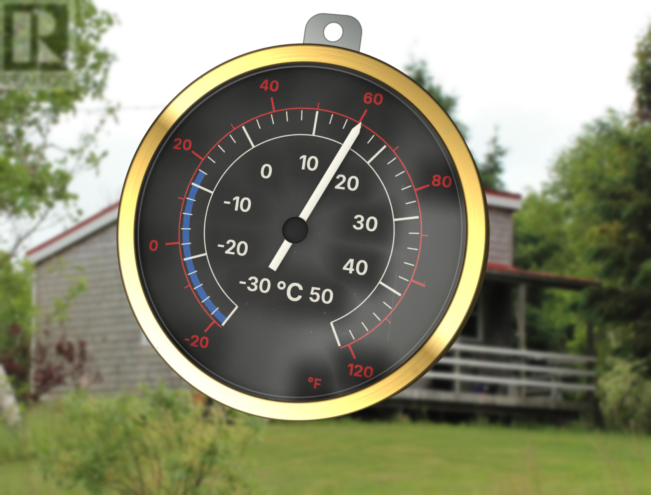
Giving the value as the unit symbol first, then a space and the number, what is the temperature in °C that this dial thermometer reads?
°C 16
